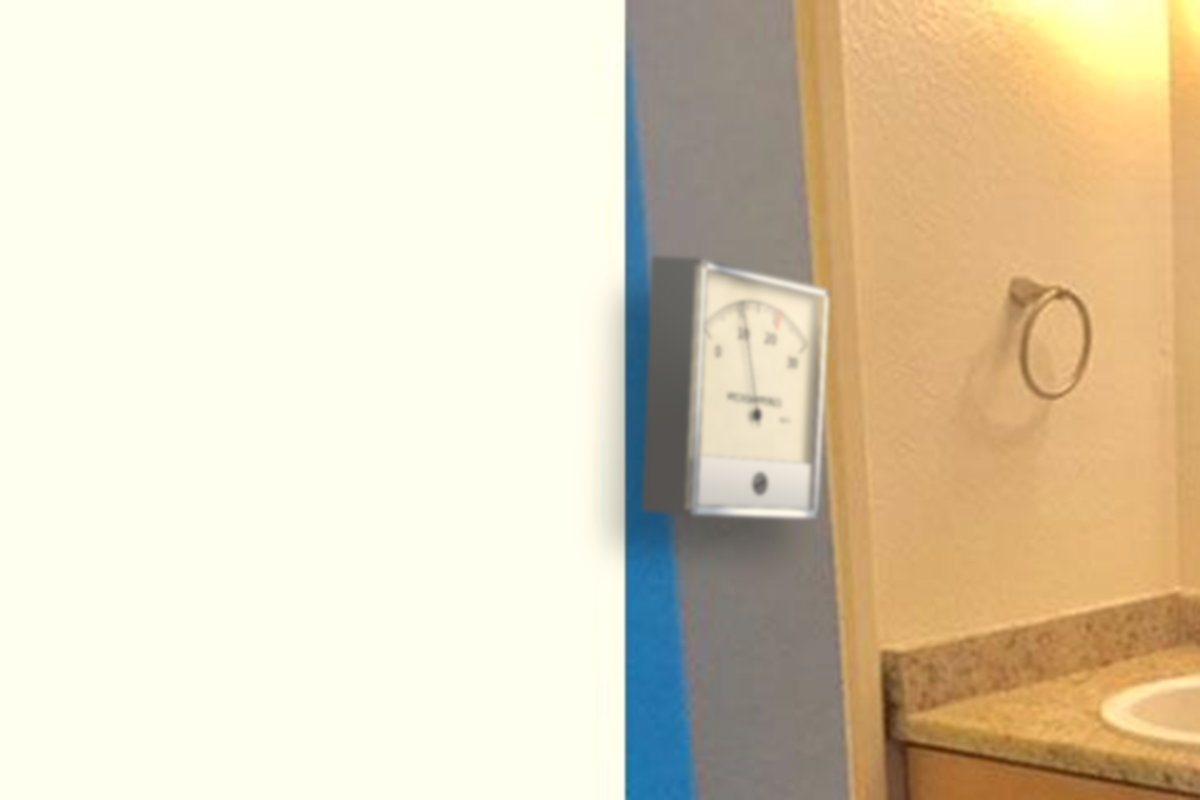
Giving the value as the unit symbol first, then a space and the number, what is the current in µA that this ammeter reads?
µA 10
